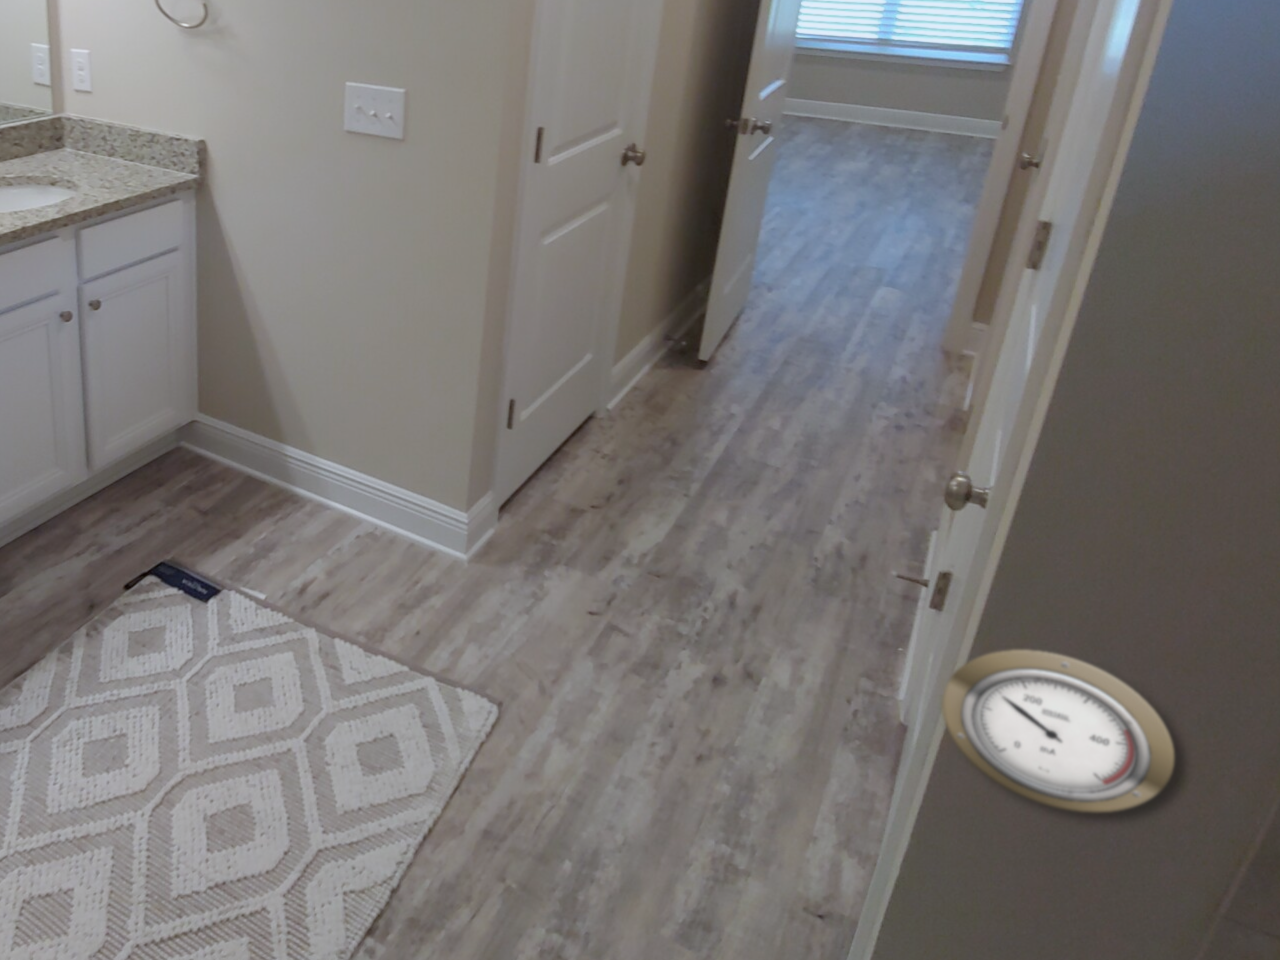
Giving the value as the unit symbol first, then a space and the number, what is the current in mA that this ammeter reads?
mA 150
